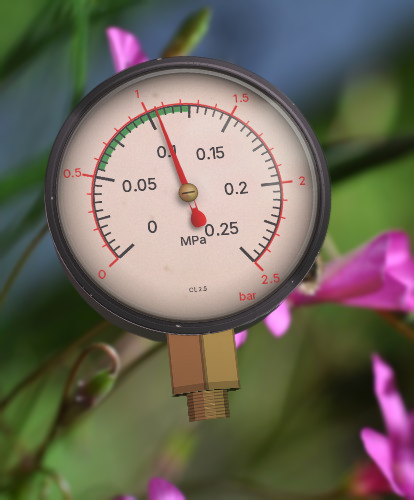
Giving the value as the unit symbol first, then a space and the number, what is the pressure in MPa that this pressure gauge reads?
MPa 0.105
